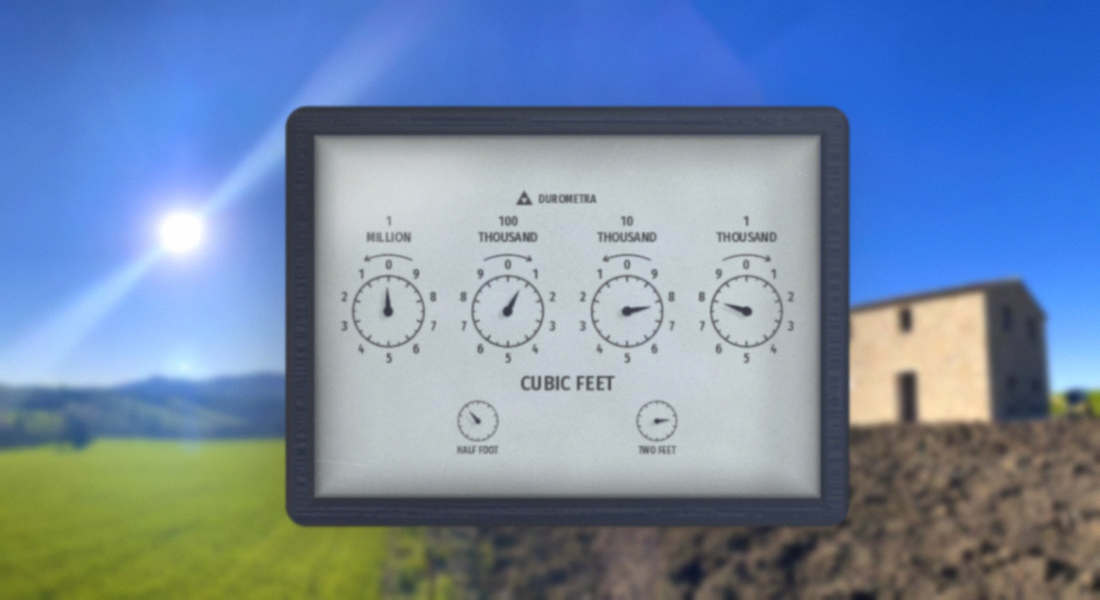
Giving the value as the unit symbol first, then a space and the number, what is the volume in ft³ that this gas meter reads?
ft³ 7800
